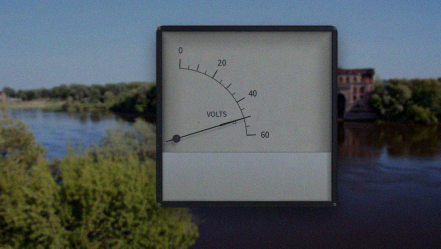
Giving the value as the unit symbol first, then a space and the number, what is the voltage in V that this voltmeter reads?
V 50
